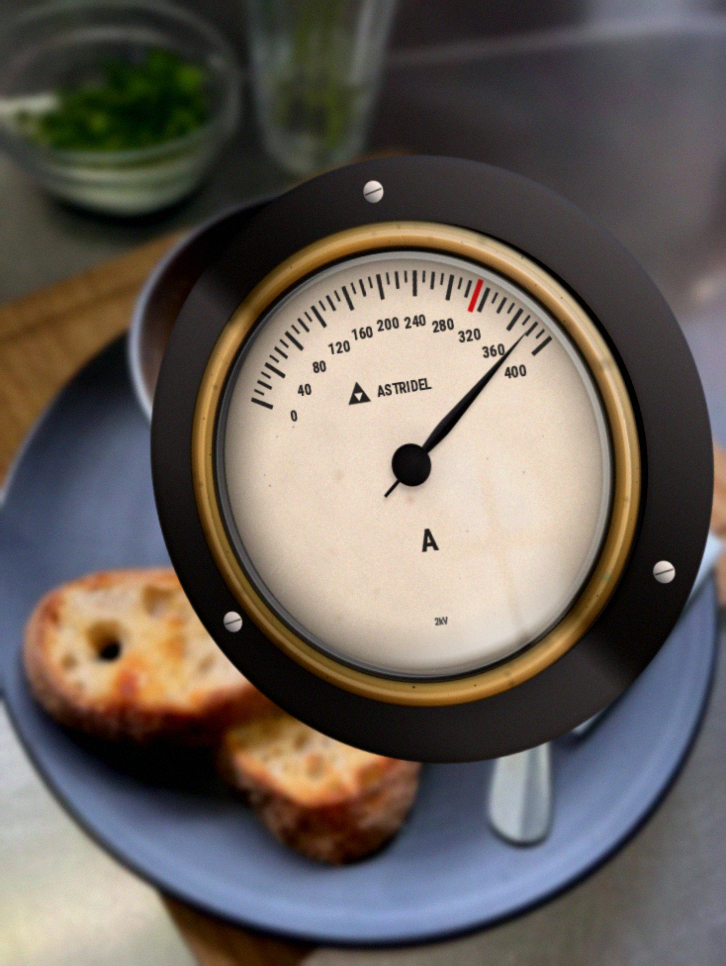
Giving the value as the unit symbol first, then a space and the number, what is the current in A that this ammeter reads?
A 380
